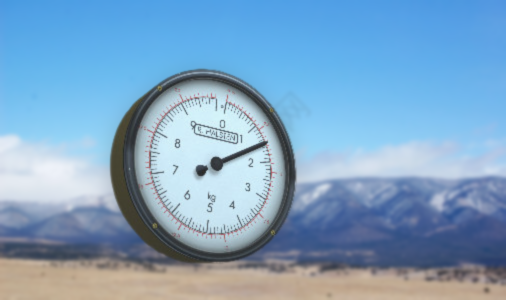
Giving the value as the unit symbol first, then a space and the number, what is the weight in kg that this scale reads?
kg 1.5
